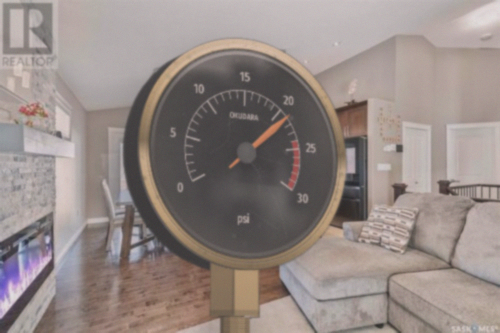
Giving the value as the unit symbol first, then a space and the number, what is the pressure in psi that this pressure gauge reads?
psi 21
